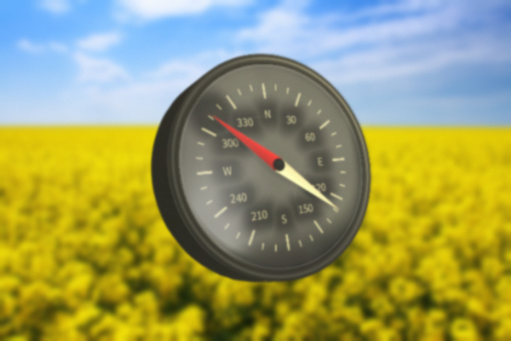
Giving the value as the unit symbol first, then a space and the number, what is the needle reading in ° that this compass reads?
° 310
